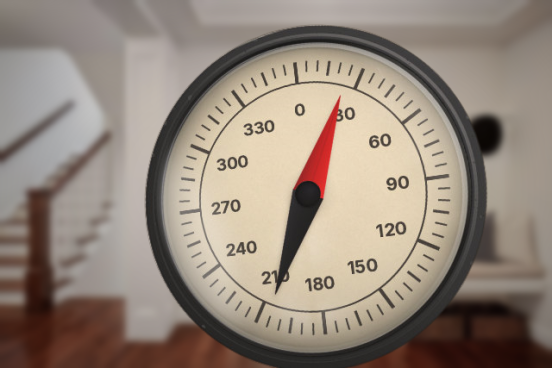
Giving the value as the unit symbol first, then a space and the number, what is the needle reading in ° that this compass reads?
° 25
